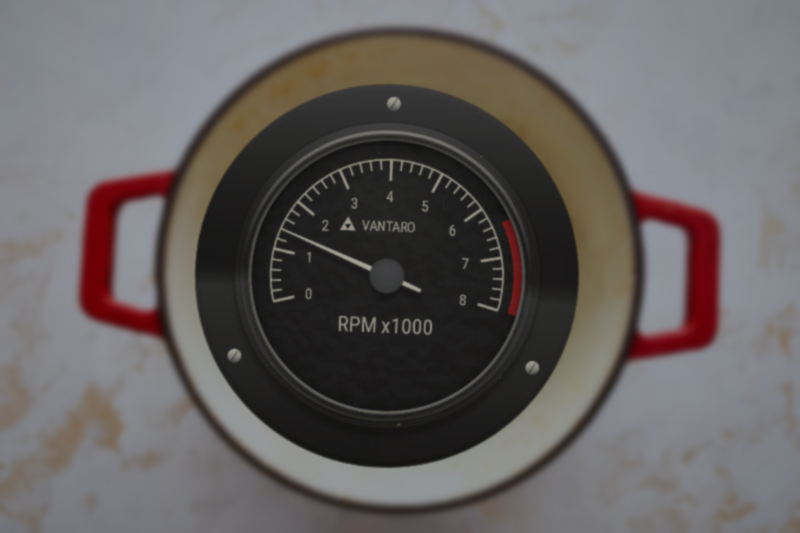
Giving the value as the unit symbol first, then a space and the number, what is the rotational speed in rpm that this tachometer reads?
rpm 1400
